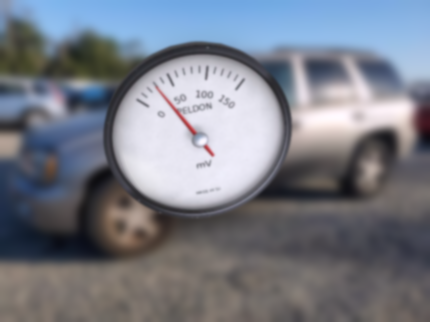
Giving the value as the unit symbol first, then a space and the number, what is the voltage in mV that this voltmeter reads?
mV 30
